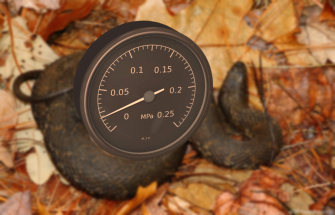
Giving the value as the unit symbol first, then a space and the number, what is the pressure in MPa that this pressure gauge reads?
MPa 0.02
